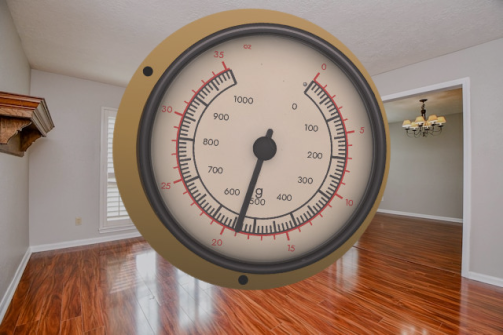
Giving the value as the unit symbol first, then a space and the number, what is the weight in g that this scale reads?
g 540
